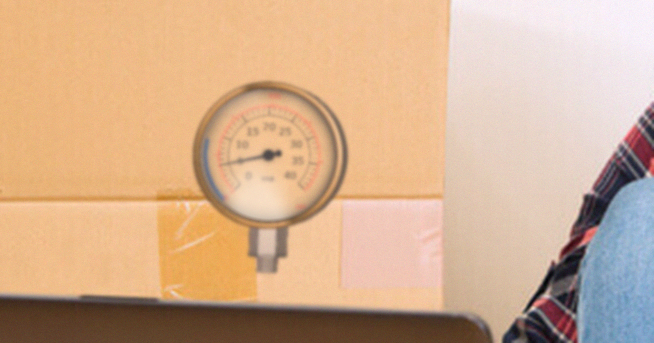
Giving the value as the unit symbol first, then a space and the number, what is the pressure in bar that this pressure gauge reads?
bar 5
